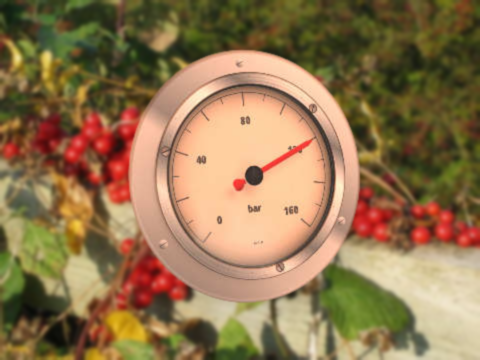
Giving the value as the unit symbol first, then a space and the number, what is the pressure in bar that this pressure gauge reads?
bar 120
